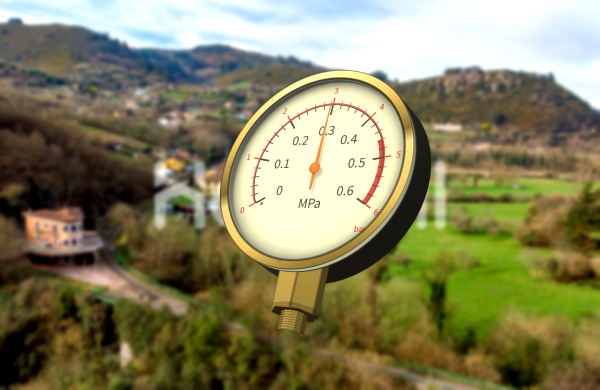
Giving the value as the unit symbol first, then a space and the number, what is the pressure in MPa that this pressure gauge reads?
MPa 0.3
